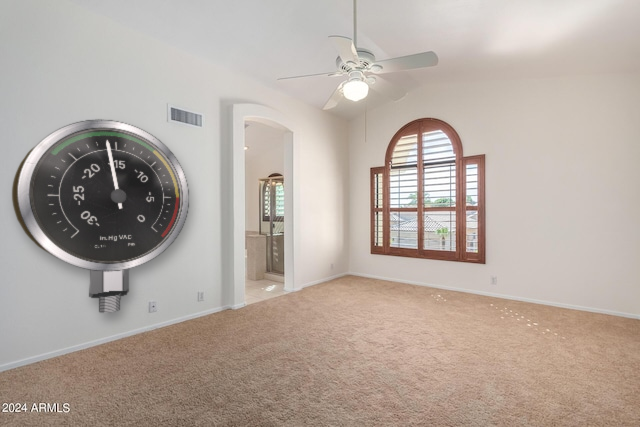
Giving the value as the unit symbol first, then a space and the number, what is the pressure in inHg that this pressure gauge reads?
inHg -16
